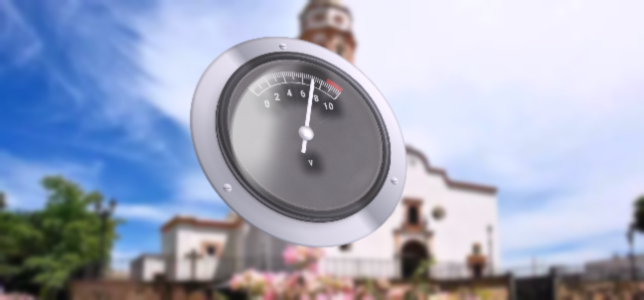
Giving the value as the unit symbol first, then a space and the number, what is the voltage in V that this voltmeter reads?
V 7
